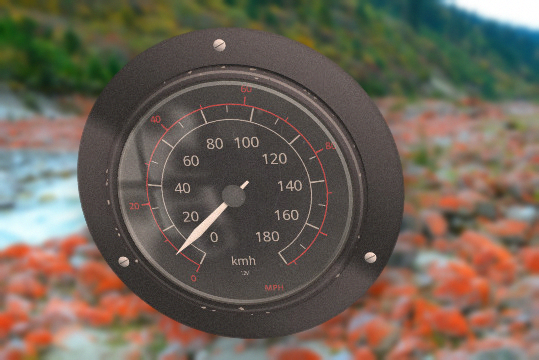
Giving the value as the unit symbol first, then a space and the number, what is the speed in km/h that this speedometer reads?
km/h 10
